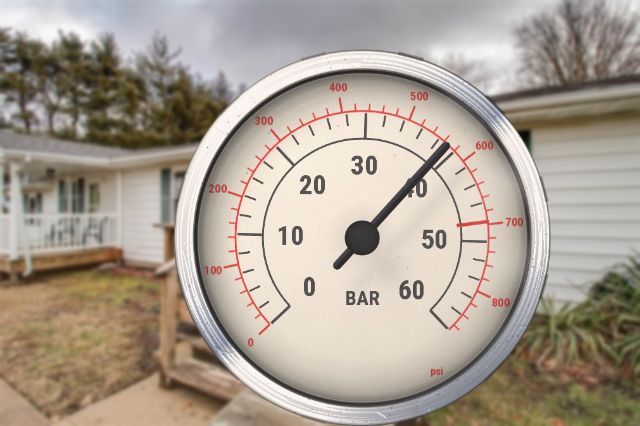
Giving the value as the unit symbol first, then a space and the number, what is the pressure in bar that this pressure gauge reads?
bar 39
